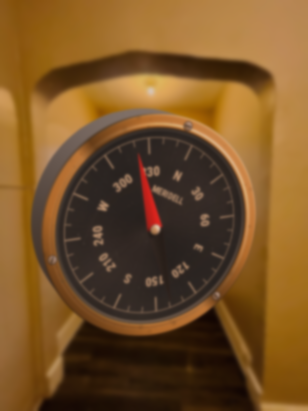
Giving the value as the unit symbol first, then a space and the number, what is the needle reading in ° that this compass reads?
° 320
